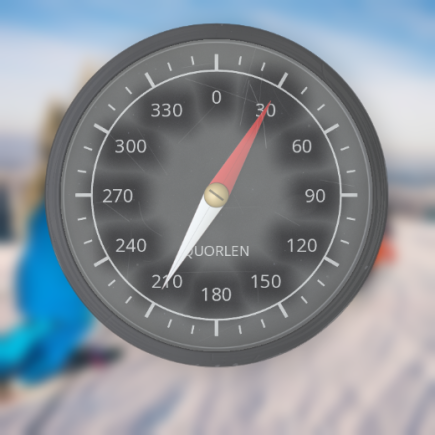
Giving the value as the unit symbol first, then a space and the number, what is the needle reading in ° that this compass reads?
° 30
